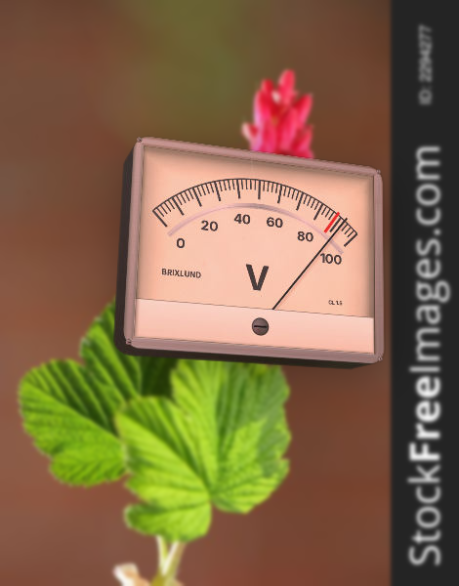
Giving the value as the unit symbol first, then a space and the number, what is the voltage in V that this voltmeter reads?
V 92
